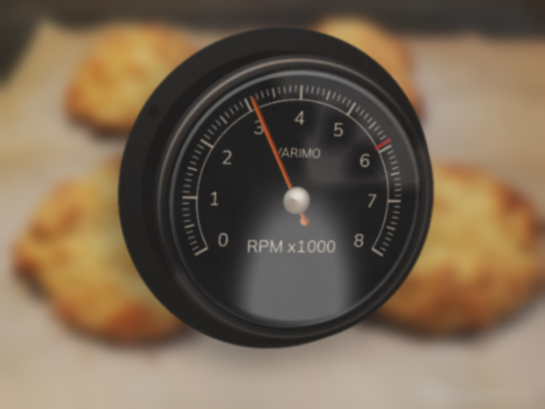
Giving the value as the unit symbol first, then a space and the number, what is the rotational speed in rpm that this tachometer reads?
rpm 3100
